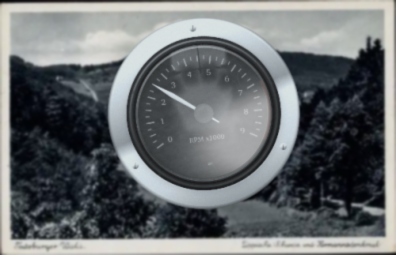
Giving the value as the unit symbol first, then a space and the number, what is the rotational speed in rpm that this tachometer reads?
rpm 2500
